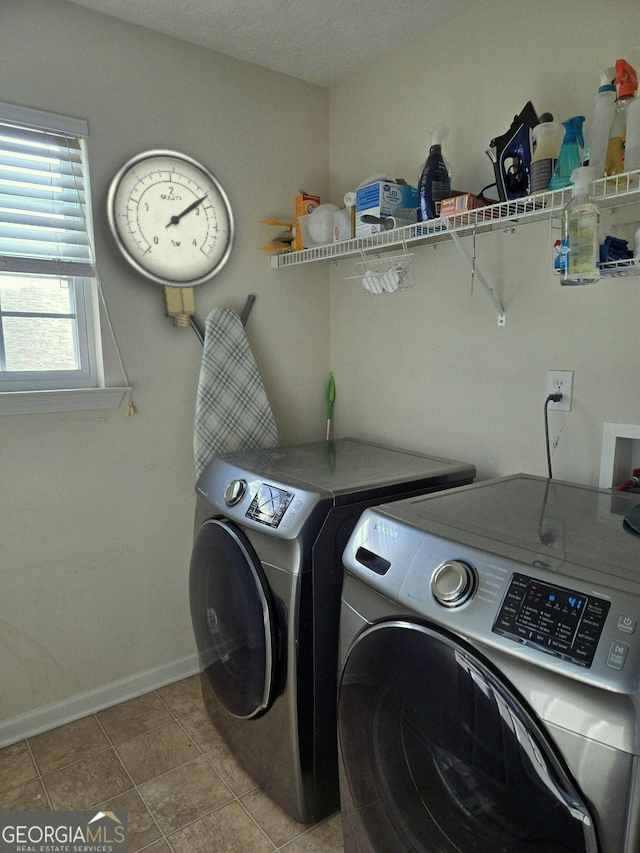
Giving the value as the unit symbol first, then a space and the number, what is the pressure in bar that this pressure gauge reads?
bar 2.8
